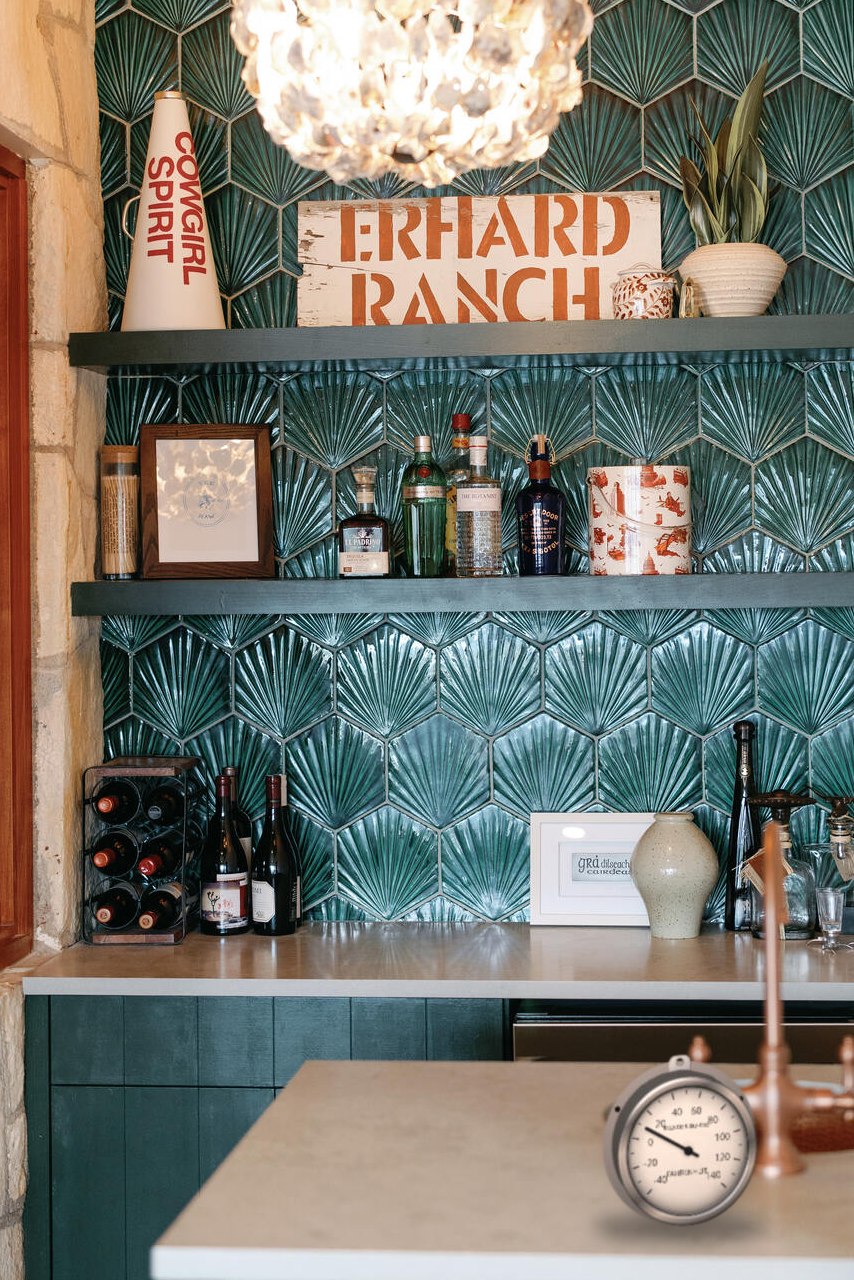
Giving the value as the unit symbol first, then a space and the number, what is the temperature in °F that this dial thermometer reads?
°F 10
